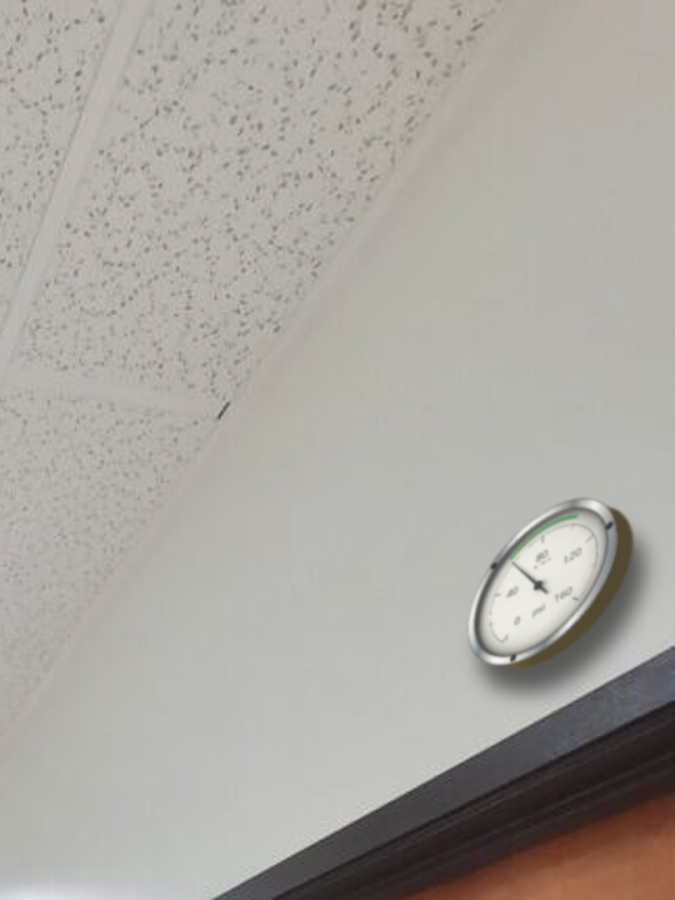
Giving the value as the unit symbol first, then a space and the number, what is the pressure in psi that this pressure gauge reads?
psi 60
